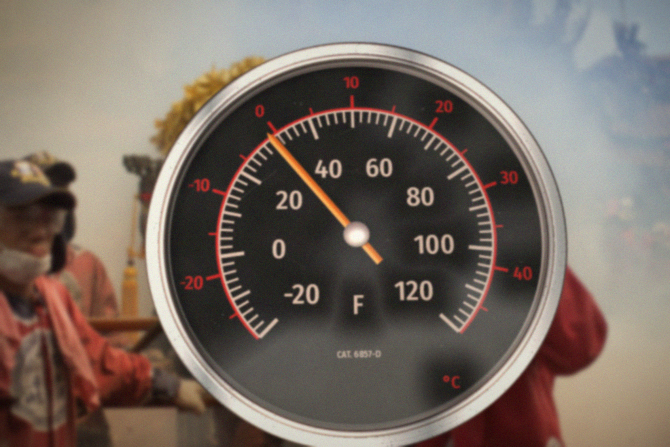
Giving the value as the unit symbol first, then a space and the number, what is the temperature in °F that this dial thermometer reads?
°F 30
